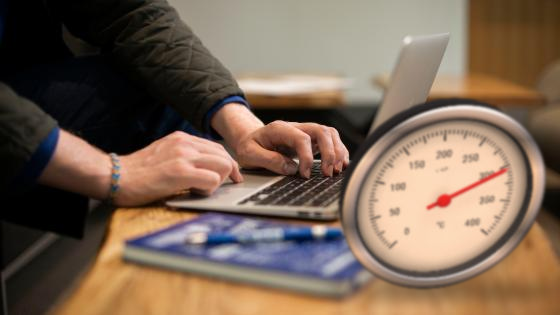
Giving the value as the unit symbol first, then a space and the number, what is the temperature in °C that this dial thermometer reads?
°C 300
